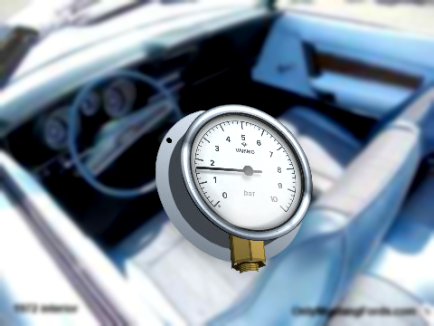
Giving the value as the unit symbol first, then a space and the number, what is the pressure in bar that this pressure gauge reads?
bar 1.6
